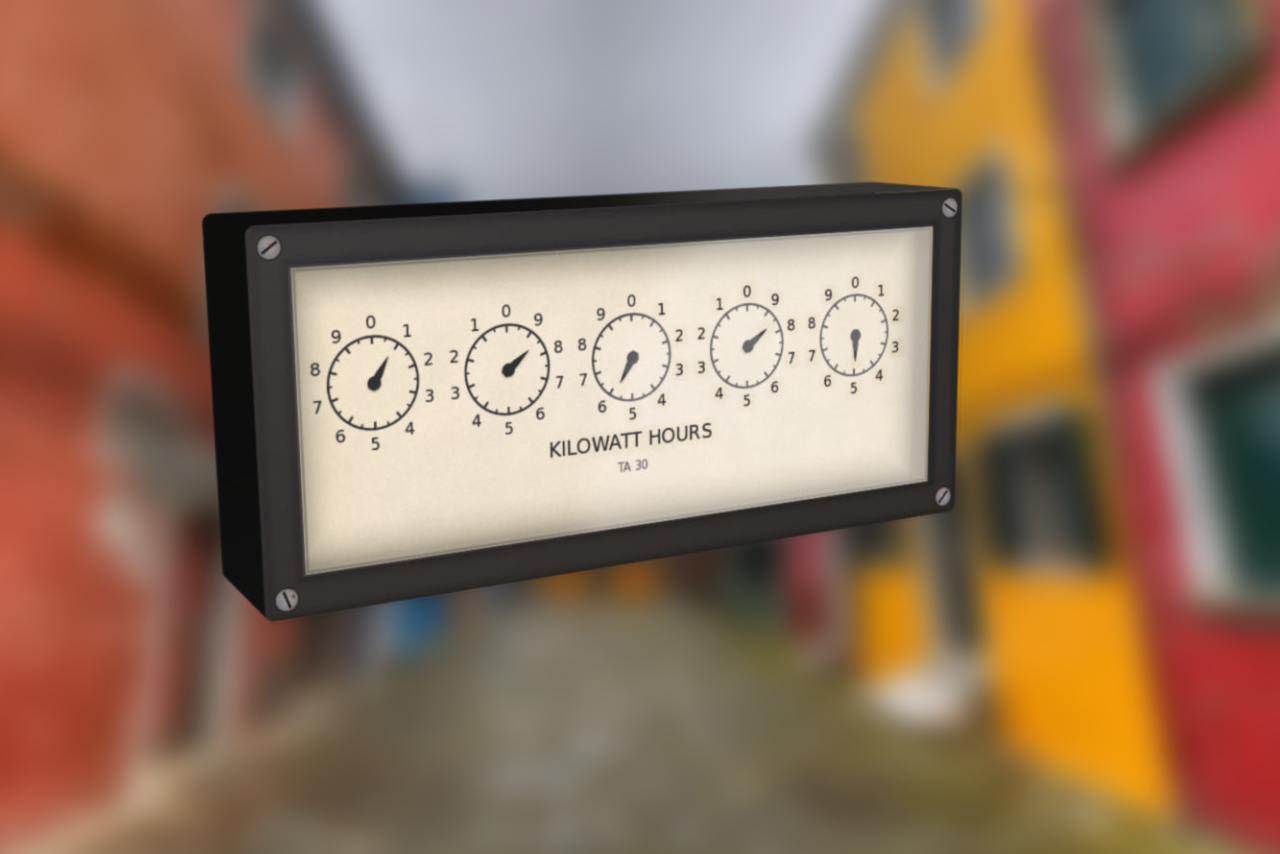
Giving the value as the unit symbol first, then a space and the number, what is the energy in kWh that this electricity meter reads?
kWh 8585
